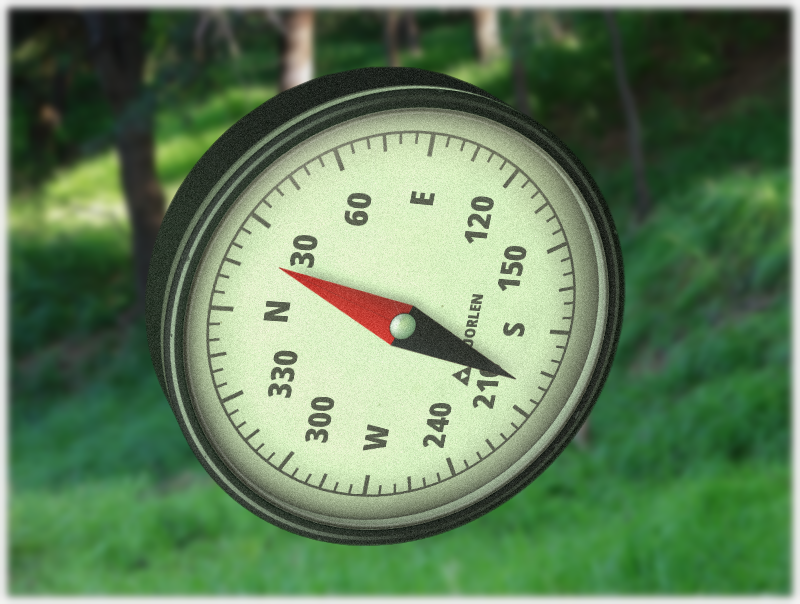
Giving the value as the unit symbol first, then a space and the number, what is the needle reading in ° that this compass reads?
° 20
